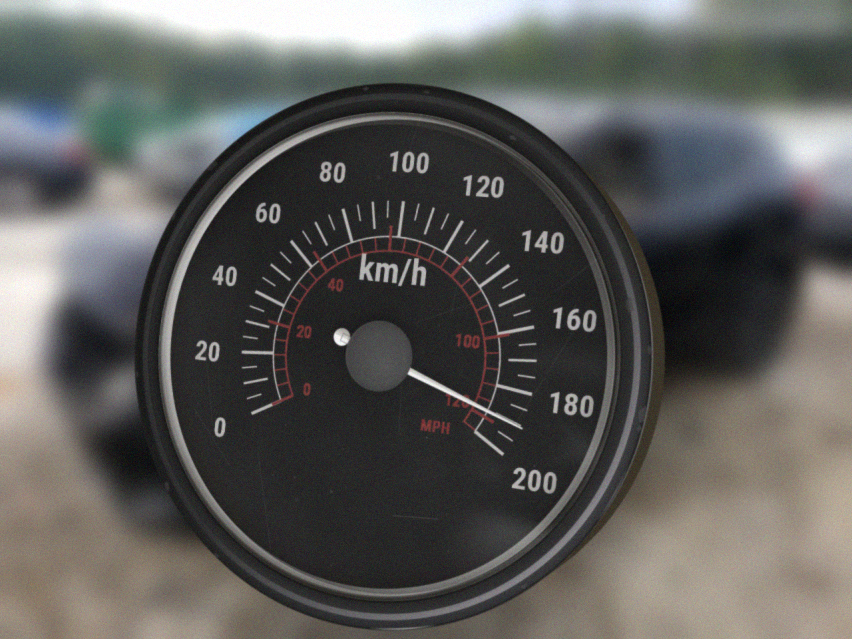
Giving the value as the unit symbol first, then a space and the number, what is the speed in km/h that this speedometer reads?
km/h 190
